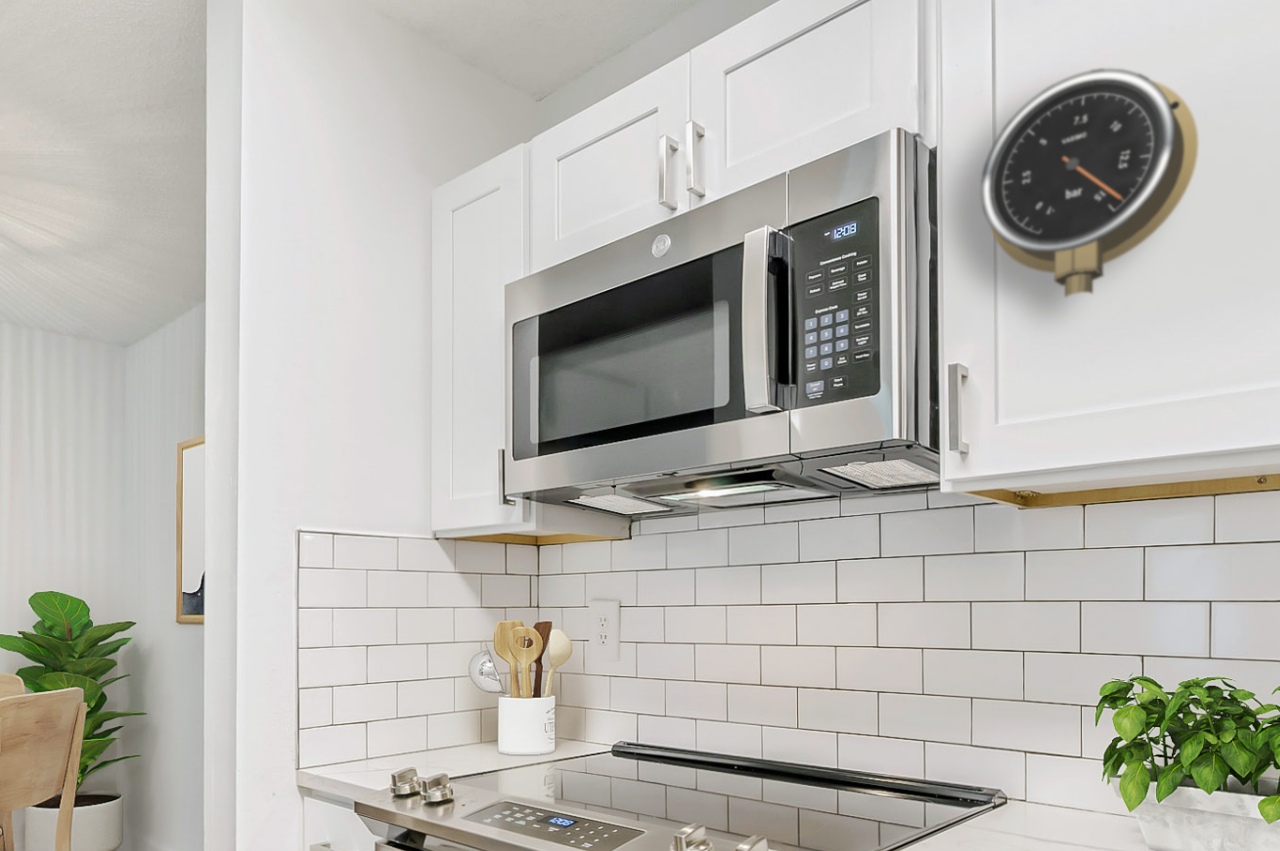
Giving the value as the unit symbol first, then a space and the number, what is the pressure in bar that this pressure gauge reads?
bar 14.5
